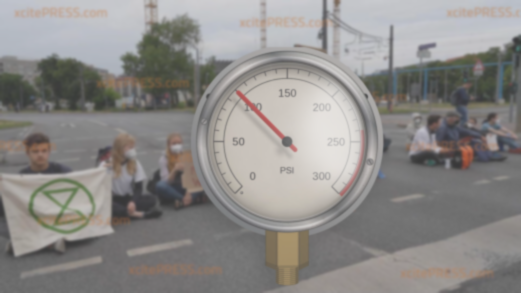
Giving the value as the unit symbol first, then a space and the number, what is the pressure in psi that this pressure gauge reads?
psi 100
